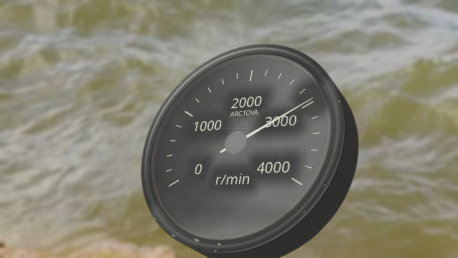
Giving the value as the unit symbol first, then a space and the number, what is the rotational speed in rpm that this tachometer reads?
rpm 3000
